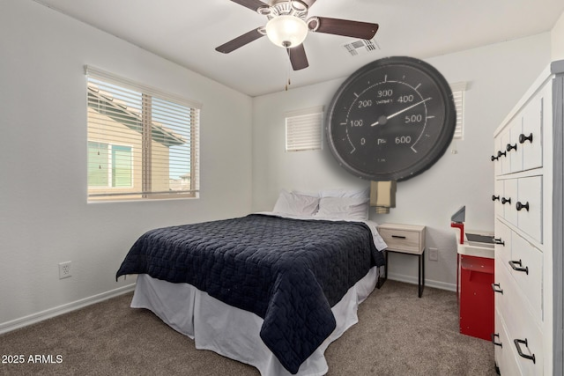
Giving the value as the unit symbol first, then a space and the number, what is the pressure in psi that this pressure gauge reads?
psi 450
